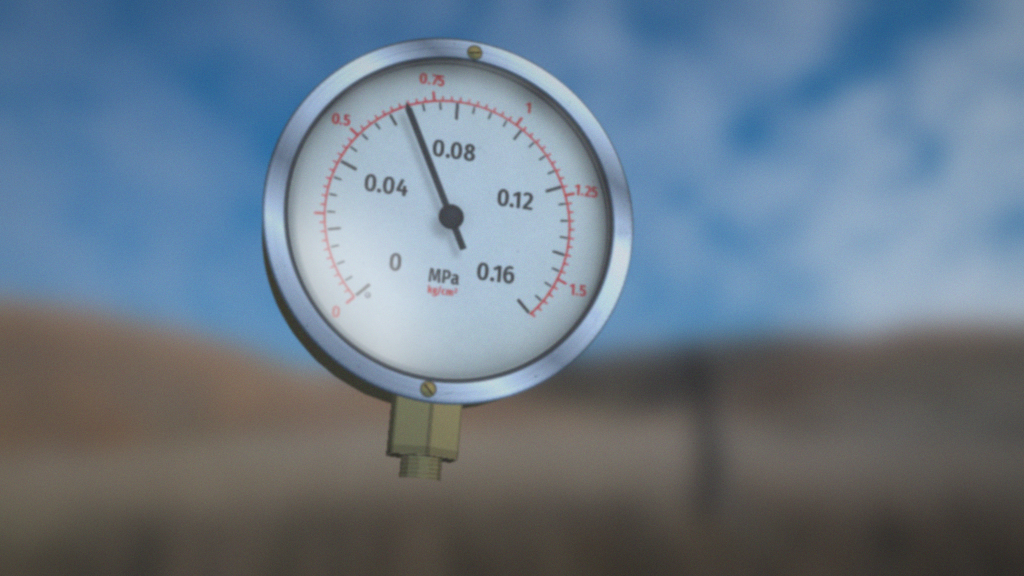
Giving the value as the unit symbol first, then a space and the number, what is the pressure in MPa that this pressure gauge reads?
MPa 0.065
